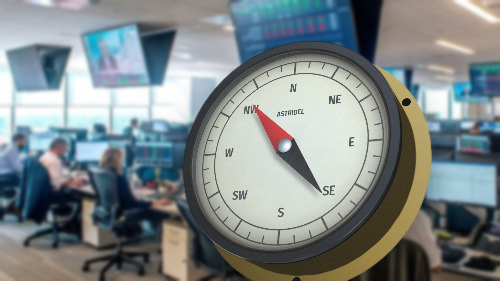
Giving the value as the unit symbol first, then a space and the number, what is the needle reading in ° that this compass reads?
° 320
